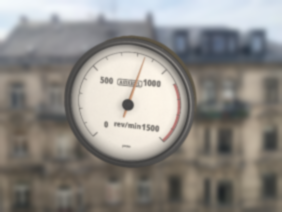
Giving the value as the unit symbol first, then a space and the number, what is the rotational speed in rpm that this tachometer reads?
rpm 850
